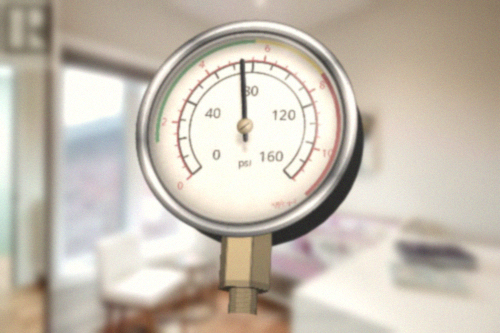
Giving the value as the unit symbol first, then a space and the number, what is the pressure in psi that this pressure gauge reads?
psi 75
